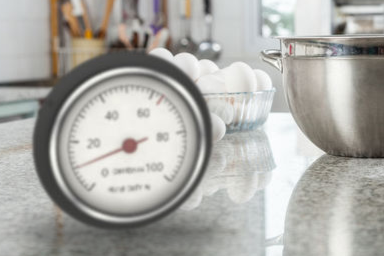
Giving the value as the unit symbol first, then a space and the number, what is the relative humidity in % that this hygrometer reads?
% 10
